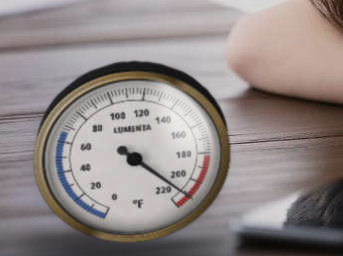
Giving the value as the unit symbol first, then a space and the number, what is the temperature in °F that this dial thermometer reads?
°F 210
